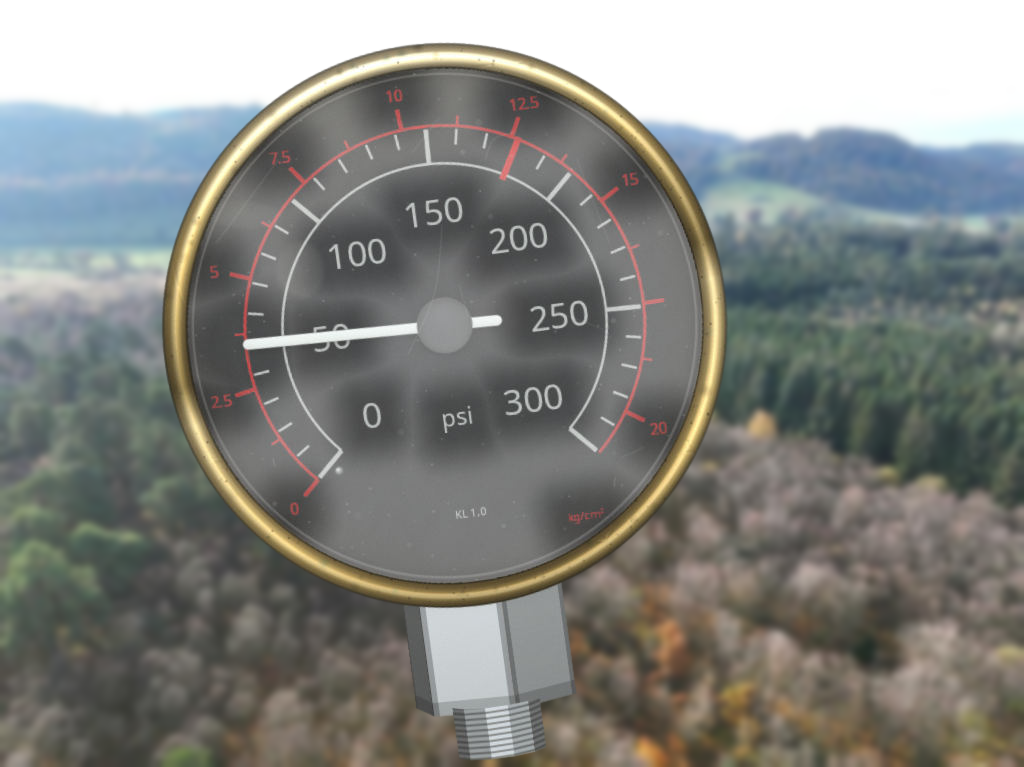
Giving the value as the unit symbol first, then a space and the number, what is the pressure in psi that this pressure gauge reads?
psi 50
